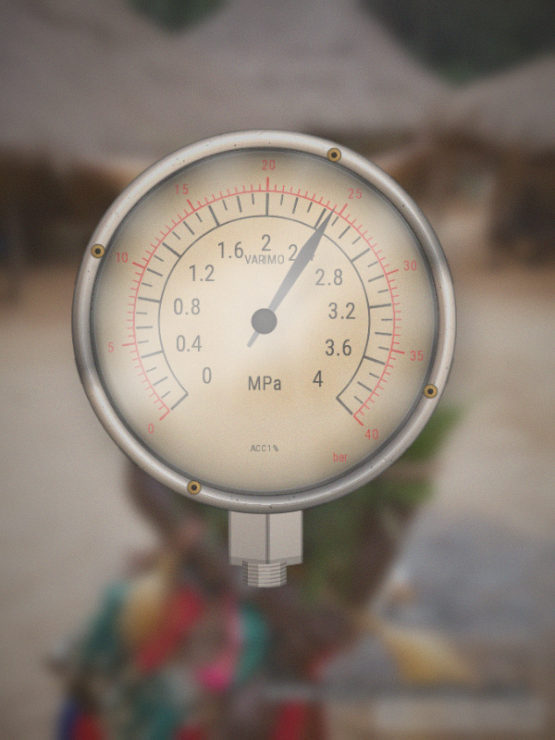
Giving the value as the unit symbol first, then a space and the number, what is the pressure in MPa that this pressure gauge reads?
MPa 2.45
